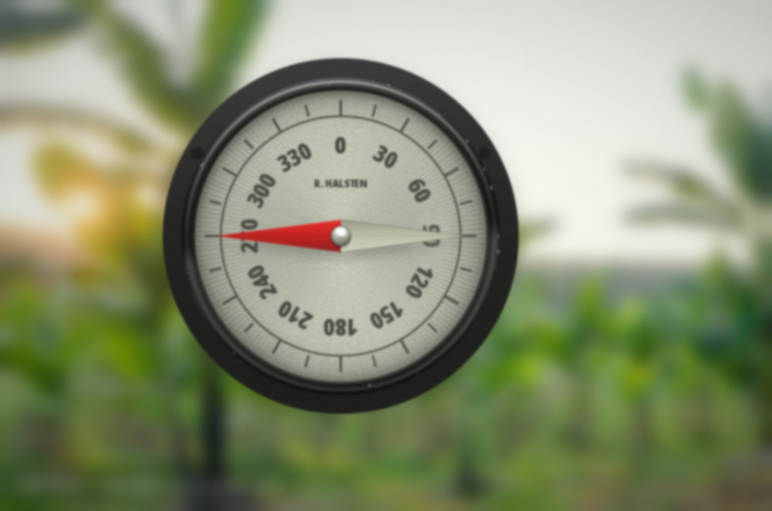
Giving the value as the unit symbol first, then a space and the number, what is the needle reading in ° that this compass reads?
° 270
